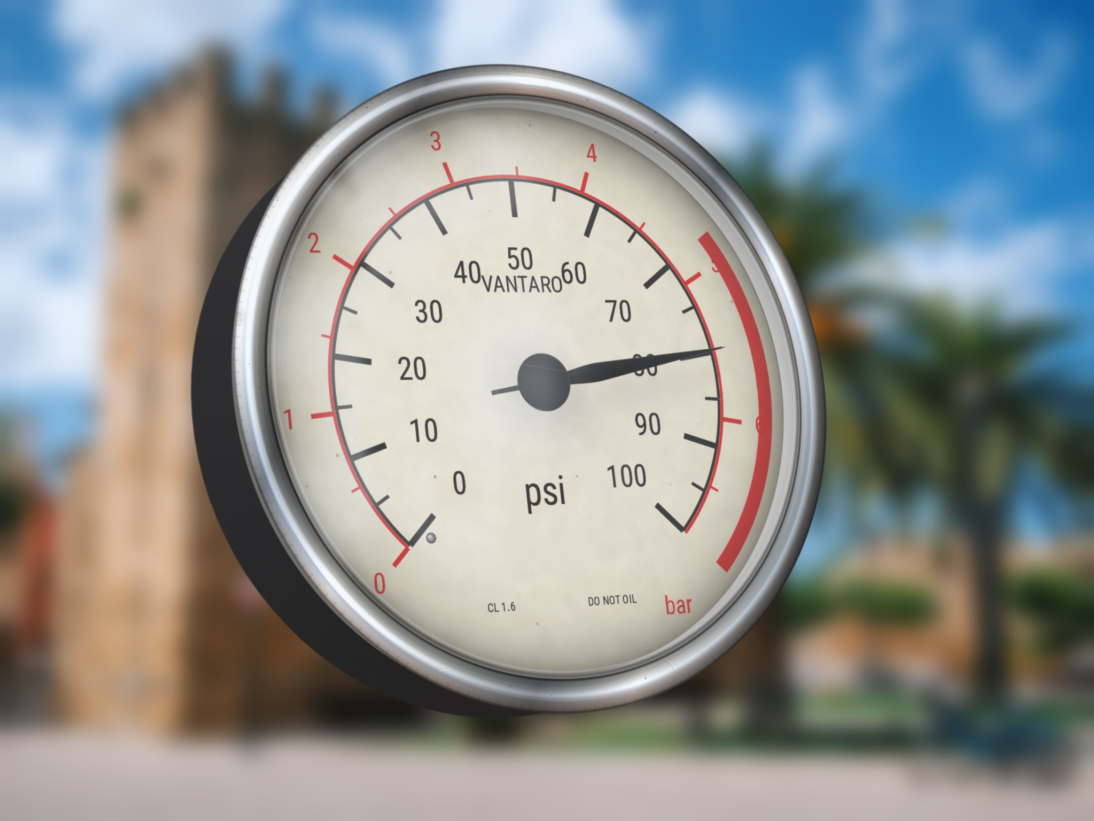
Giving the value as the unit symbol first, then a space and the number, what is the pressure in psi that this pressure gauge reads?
psi 80
